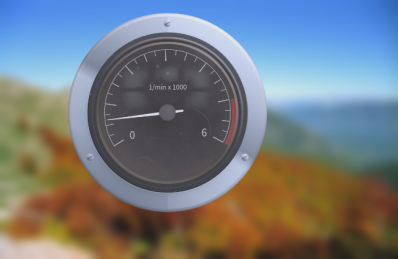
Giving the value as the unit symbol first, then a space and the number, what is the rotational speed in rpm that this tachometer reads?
rpm 625
